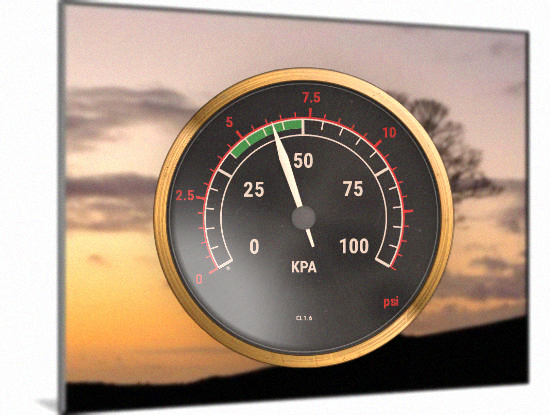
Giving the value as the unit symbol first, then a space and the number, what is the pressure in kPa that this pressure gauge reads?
kPa 42.5
